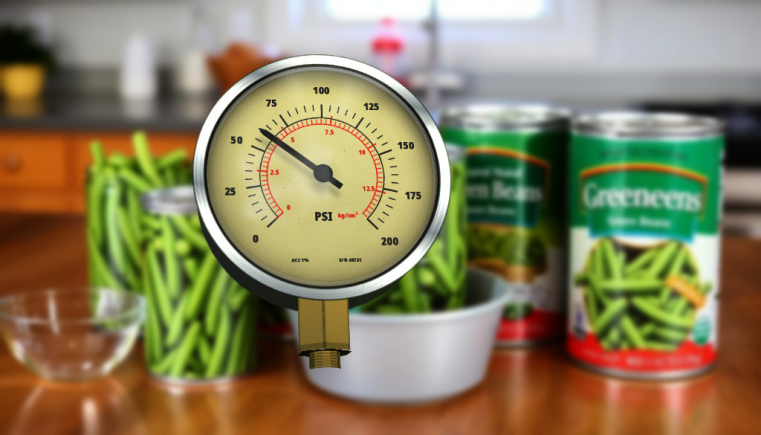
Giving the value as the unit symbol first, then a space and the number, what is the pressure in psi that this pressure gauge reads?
psi 60
